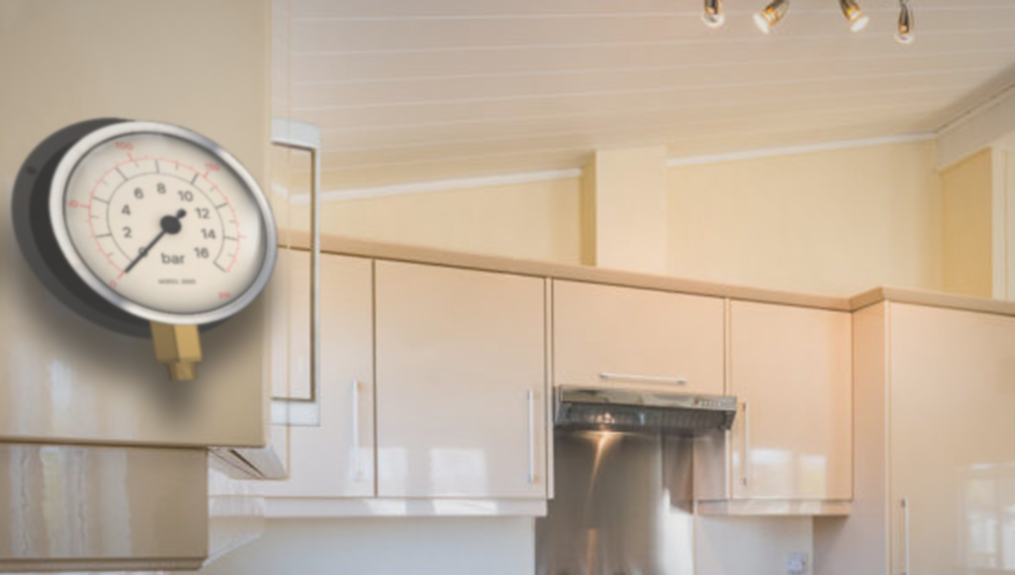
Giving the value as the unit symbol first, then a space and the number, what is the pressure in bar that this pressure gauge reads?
bar 0
